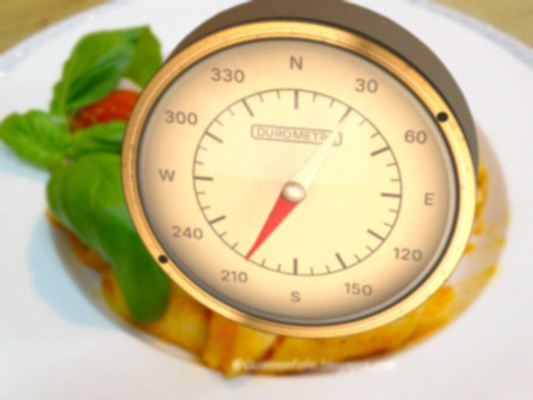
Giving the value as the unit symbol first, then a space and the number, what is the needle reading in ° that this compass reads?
° 210
